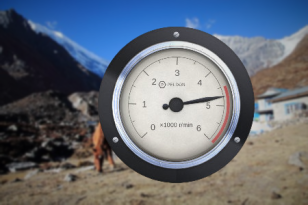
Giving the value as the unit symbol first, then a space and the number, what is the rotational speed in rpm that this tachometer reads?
rpm 4750
